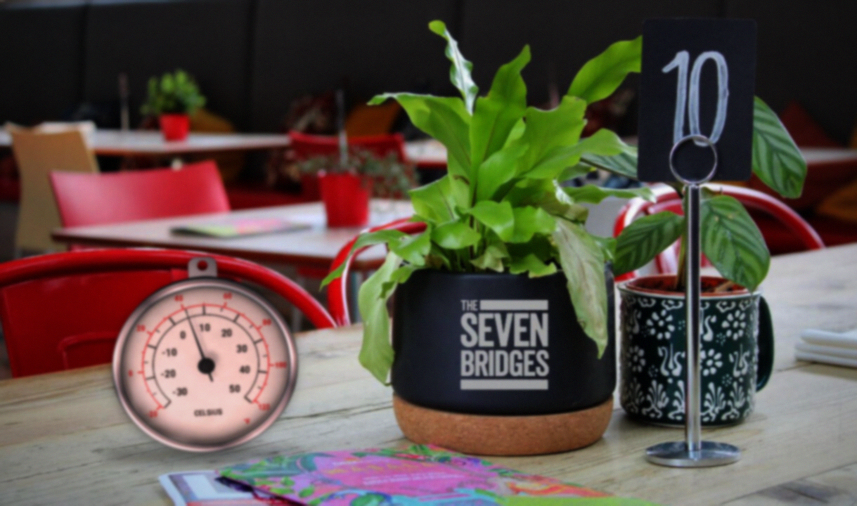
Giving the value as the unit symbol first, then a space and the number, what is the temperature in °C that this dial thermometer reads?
°C 5
